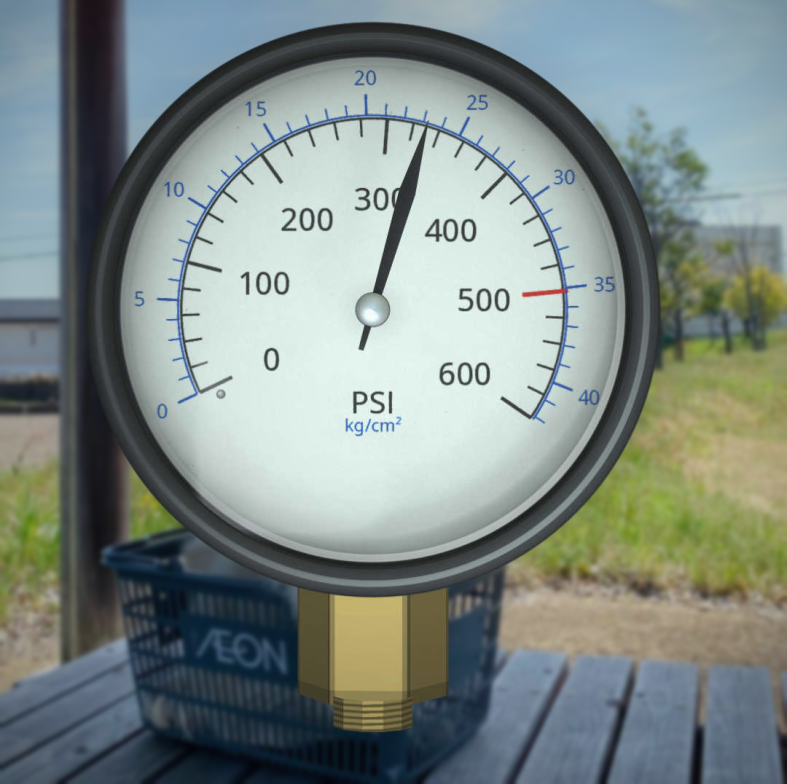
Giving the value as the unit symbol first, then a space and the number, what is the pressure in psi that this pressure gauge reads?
psi 330
